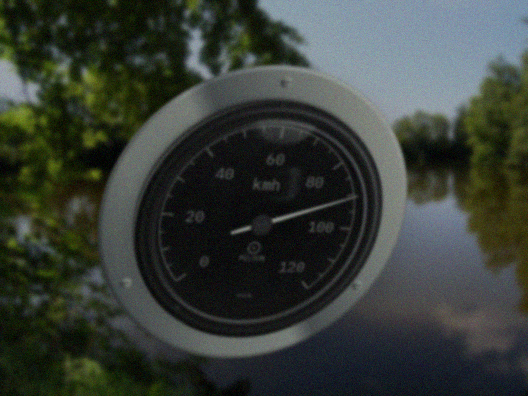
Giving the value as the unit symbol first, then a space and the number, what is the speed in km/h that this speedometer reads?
km/h 90
